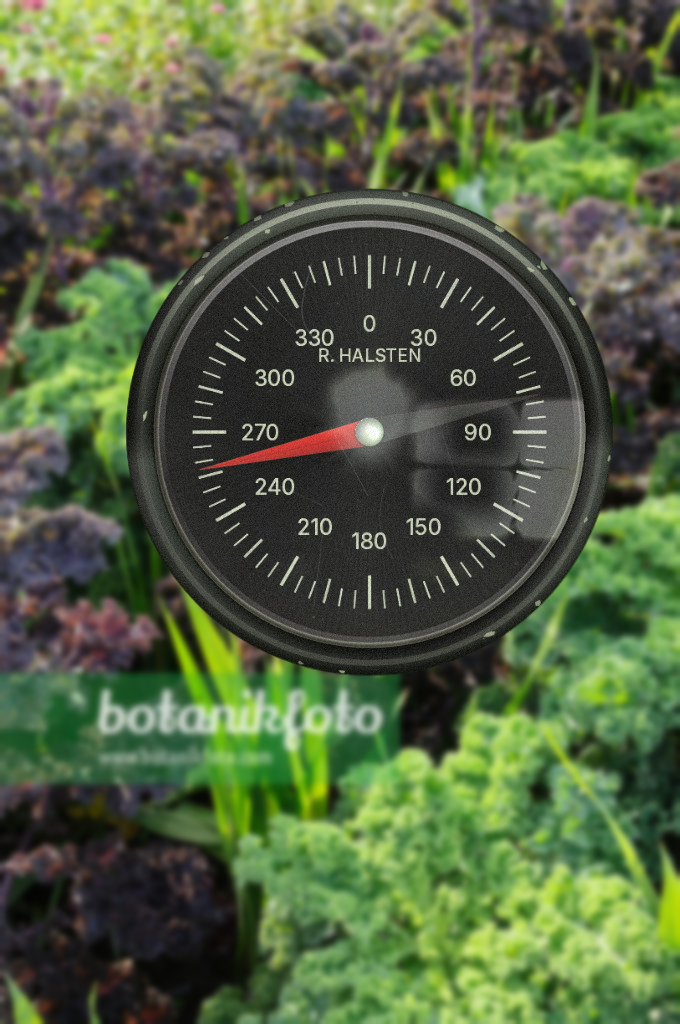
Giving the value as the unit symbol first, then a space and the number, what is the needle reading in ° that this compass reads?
° 257.5
